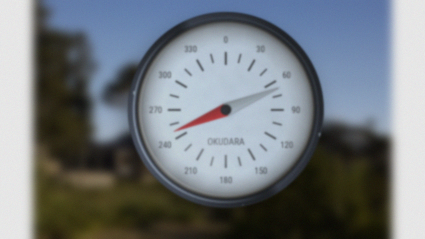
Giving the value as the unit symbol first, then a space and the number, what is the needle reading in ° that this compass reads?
° 247.5
